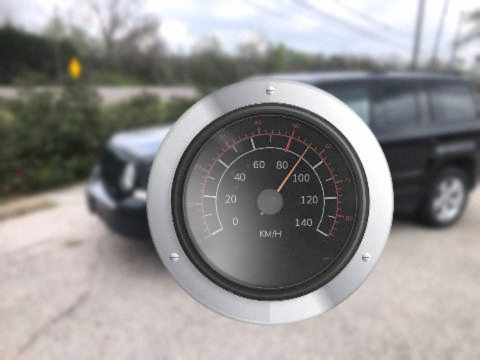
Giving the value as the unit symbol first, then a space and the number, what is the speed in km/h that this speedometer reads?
km/h 90
